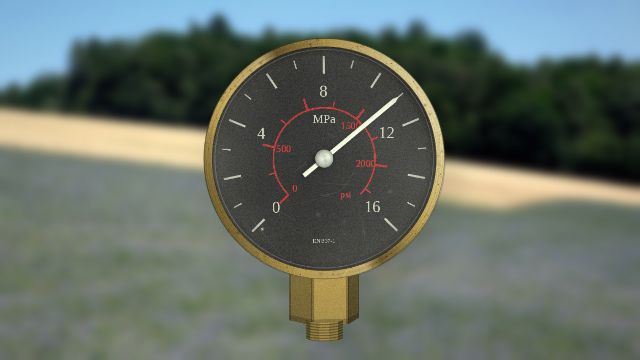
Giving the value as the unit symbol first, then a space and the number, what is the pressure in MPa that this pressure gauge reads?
MPa 11
